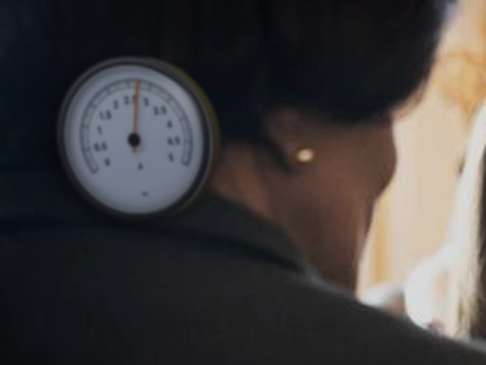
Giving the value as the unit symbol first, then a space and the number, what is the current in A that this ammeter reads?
A 2.75
